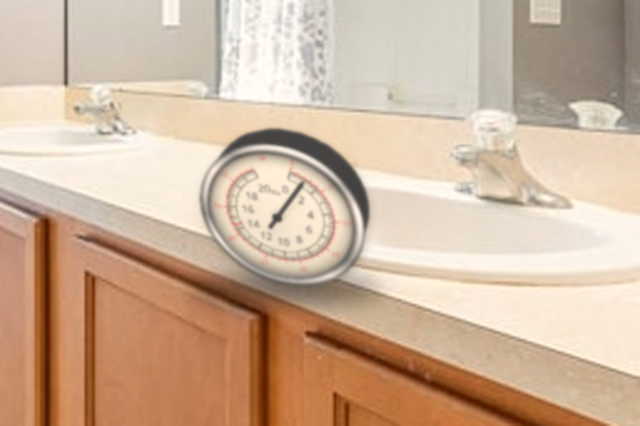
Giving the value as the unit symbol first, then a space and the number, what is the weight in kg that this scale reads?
kg 1
